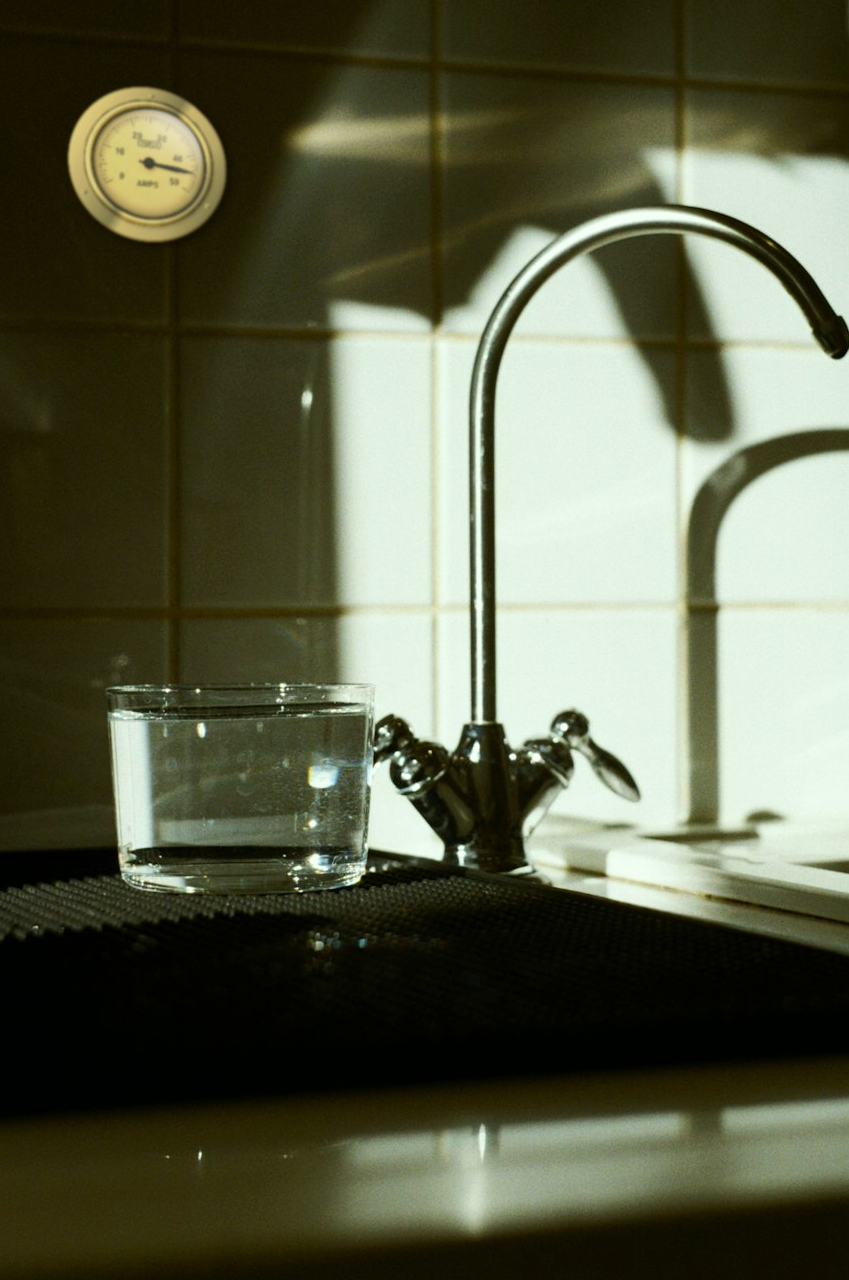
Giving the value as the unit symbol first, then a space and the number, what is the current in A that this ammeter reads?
A 45
